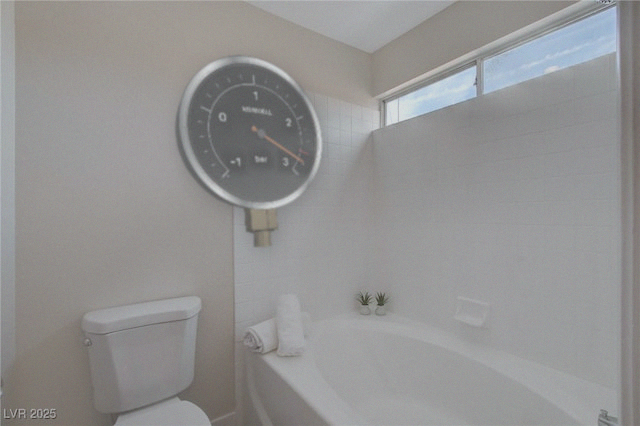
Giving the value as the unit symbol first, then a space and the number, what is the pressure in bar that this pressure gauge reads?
bar 2.8
